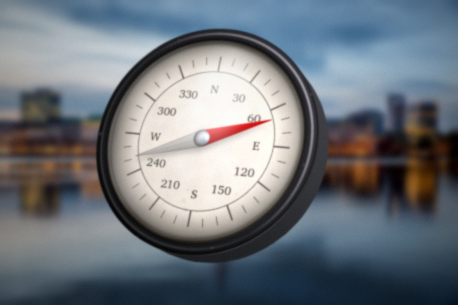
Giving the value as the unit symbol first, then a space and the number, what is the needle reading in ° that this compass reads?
° 70
